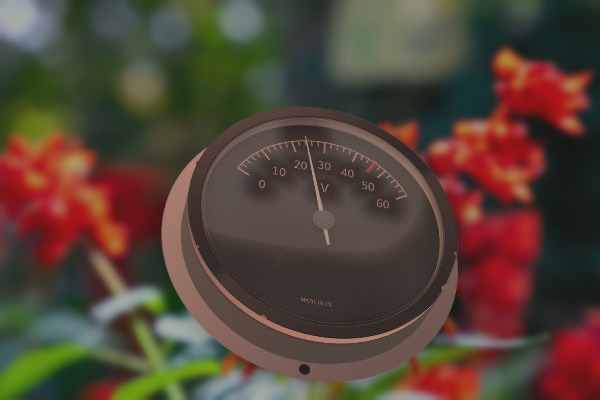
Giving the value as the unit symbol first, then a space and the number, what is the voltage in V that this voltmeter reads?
V 24
